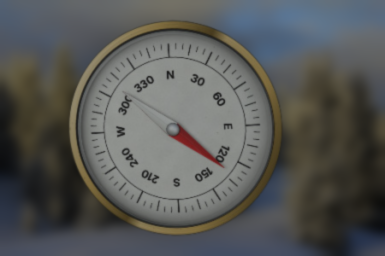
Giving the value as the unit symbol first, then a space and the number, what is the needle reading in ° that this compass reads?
° 130
